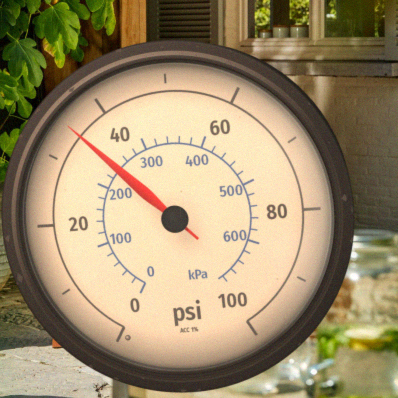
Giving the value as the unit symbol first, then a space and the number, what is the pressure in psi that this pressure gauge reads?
psi 35
